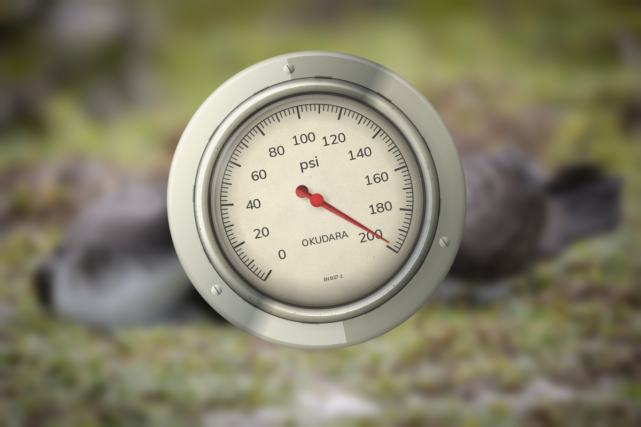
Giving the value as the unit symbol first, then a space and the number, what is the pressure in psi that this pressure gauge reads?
psi 198
